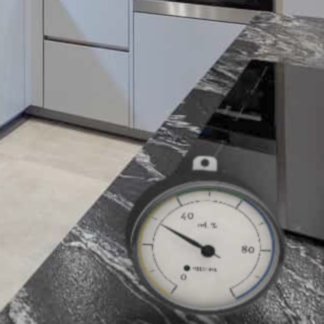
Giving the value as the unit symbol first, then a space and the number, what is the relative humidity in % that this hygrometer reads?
% 30
